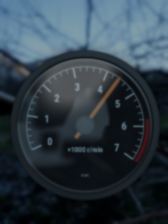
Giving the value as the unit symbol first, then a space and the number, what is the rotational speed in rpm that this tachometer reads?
rpm 4400
